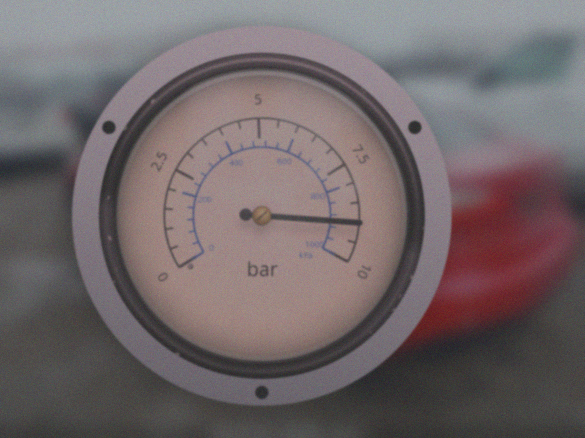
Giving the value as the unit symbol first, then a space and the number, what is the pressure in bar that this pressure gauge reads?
bar 9
